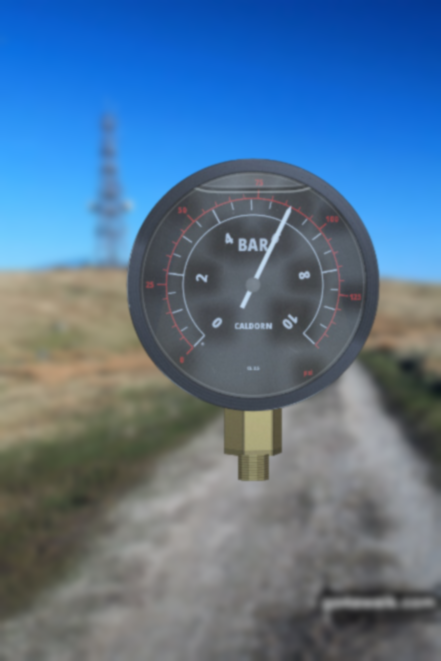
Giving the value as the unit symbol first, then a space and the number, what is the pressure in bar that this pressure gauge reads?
bar 6
